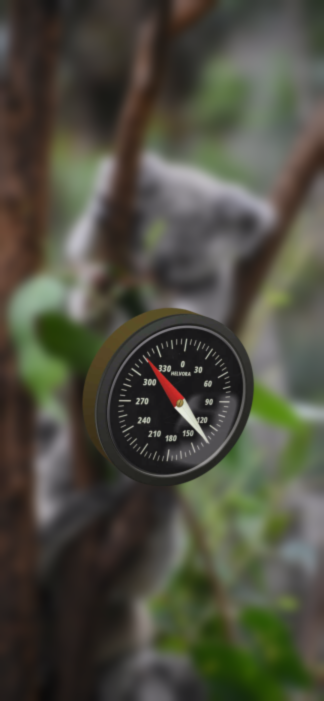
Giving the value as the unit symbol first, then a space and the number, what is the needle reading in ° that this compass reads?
° 315
